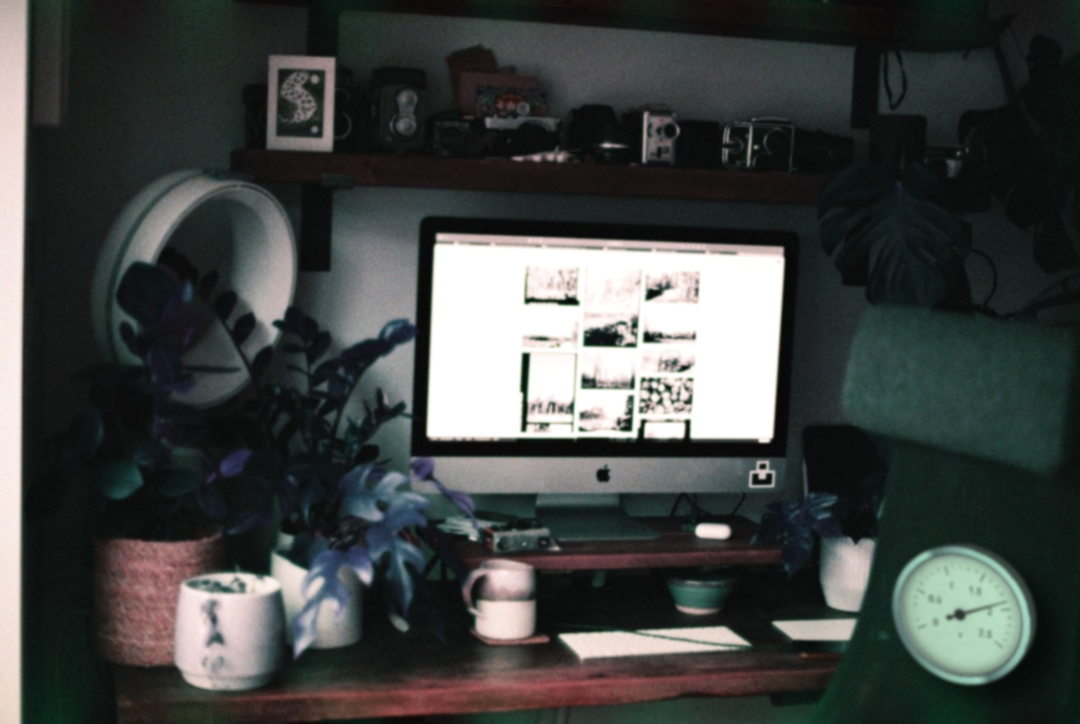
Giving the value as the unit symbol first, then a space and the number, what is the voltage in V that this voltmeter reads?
V 1.9
